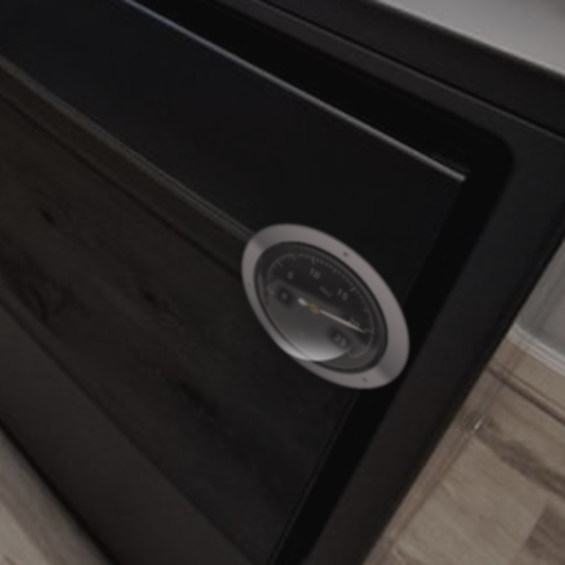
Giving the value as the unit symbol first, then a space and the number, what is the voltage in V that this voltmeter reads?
V 20
